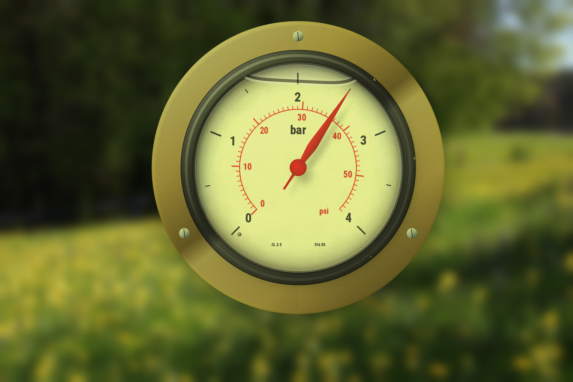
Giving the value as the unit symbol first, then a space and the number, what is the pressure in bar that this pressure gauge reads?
bar 2.5
